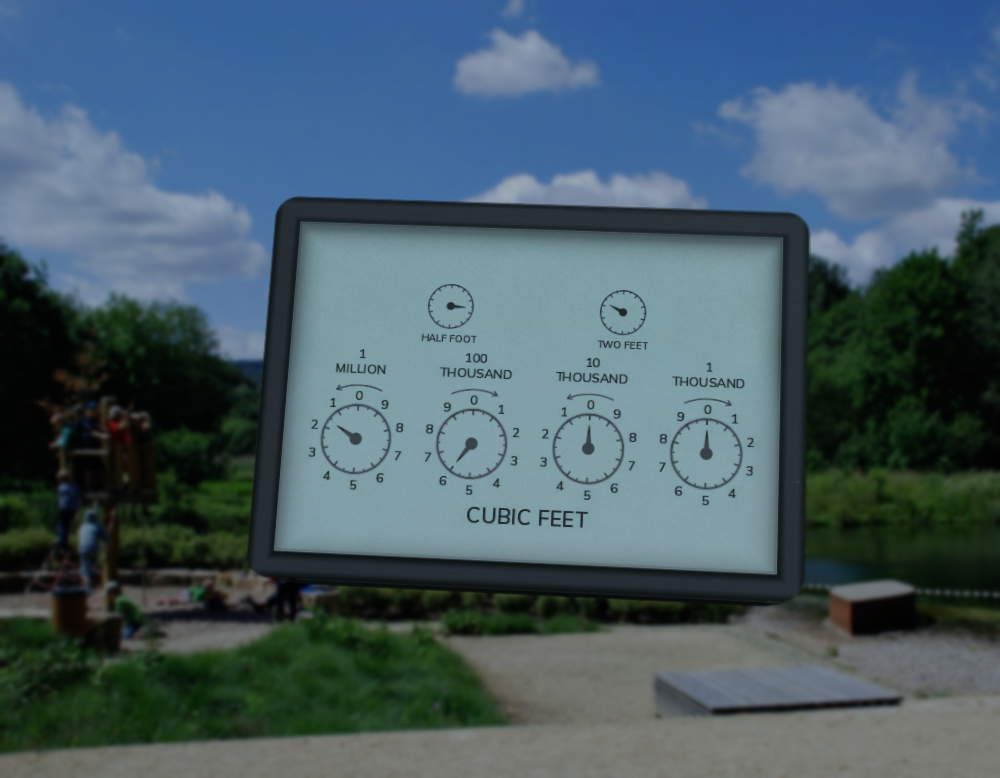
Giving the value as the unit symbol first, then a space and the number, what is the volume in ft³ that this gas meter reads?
ft³ 160000
